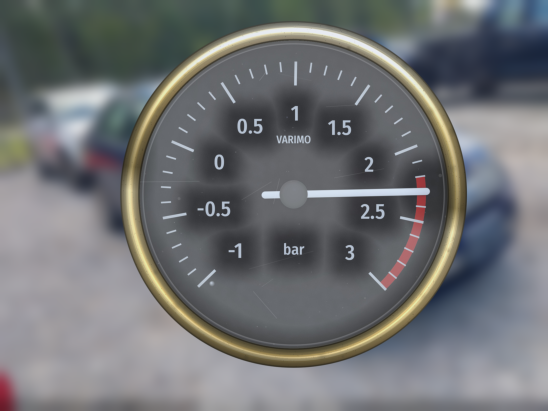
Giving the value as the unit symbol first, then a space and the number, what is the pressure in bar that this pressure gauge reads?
bar 2.3
